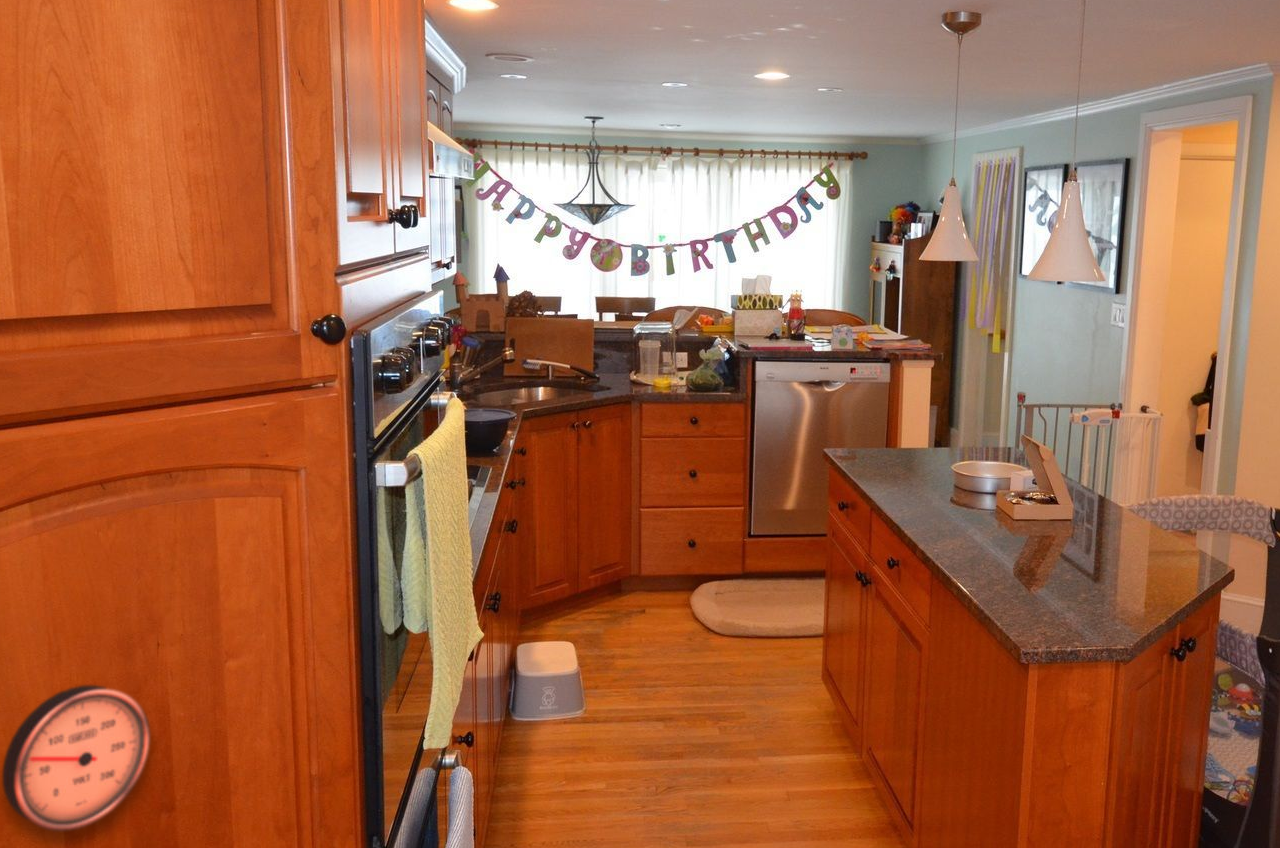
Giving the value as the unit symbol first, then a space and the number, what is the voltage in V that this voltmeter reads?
V 70
